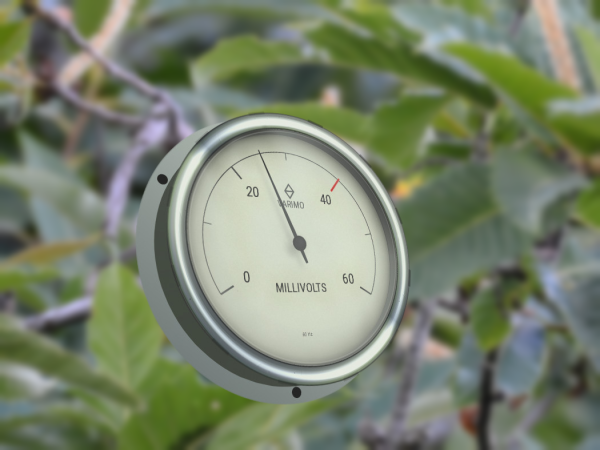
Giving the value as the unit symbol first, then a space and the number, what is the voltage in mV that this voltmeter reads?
mV 25
